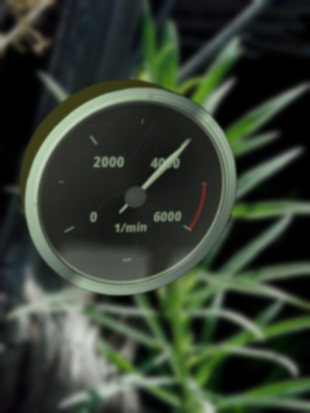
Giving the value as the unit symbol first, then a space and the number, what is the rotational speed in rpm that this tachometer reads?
rpm 4000
